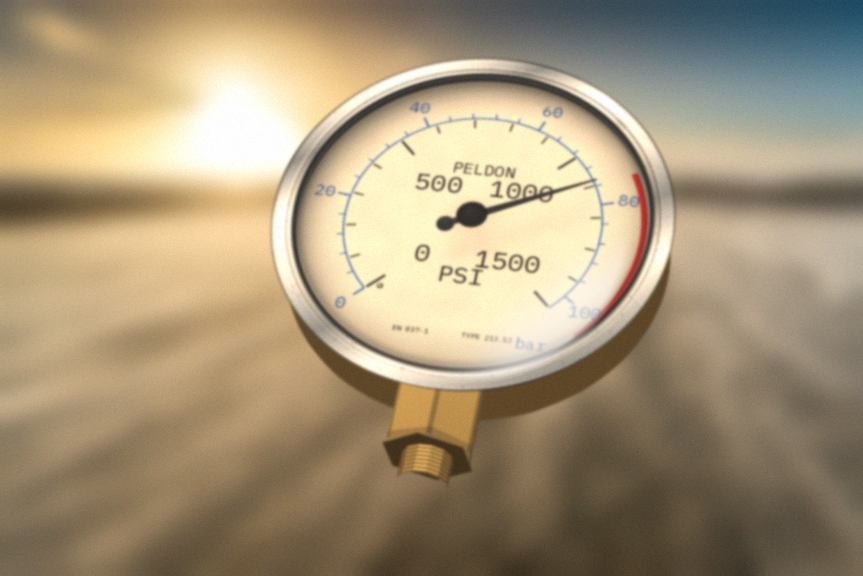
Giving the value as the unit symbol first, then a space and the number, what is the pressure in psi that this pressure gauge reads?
psi 1100
